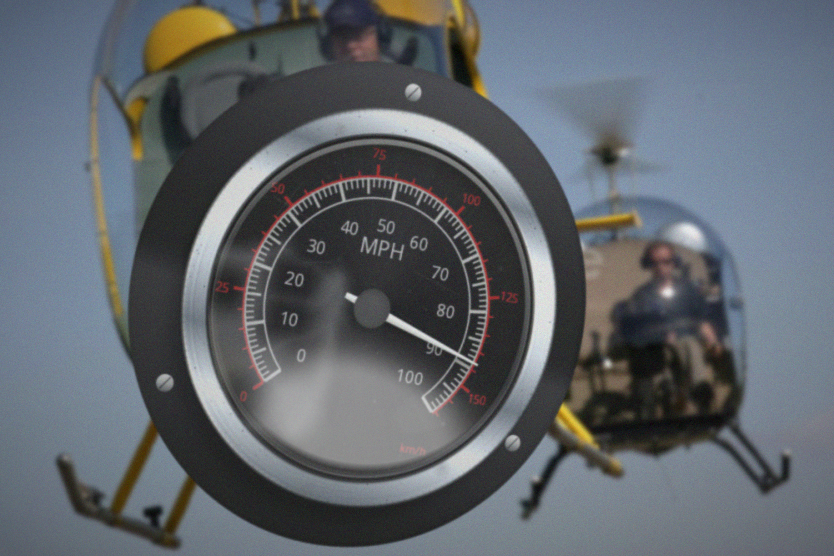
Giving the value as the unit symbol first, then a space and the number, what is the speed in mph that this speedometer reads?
mph 89
